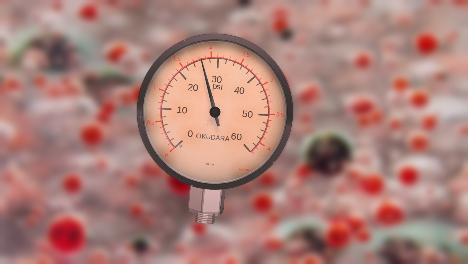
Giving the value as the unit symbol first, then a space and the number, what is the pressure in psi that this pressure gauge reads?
psi 26
